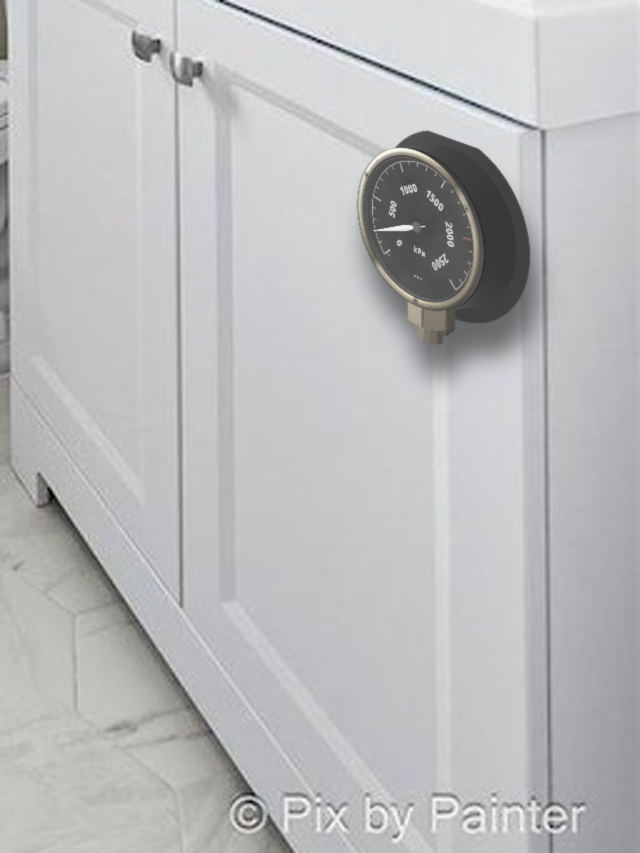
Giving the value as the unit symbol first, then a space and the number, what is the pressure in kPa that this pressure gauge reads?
kPa 200
